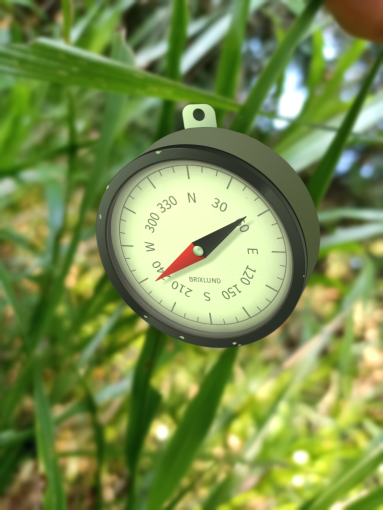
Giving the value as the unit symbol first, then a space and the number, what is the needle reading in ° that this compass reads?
° 235
